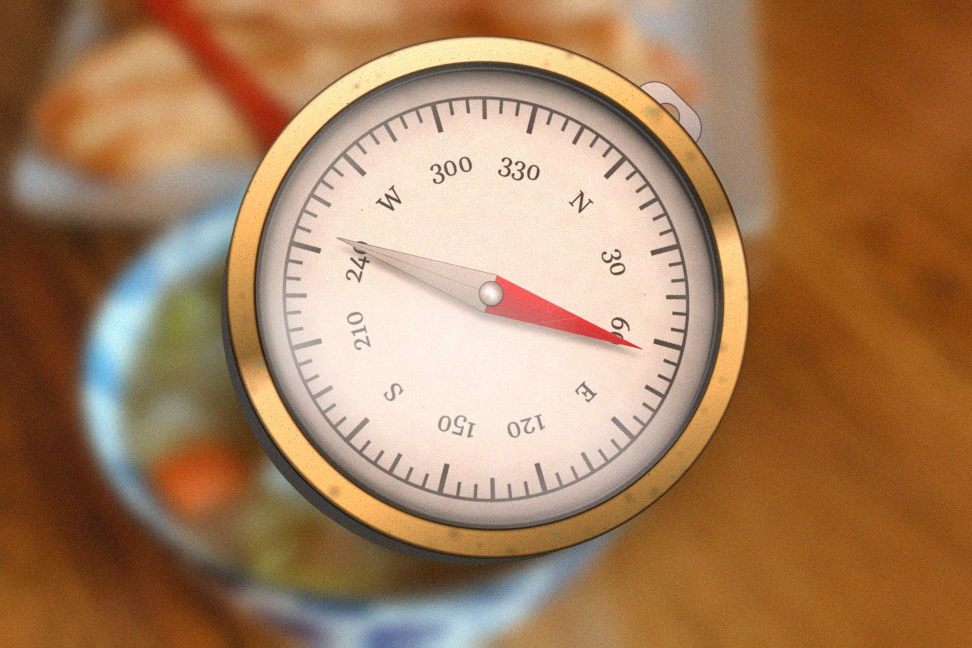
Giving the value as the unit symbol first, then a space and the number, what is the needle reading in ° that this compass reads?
° 65
